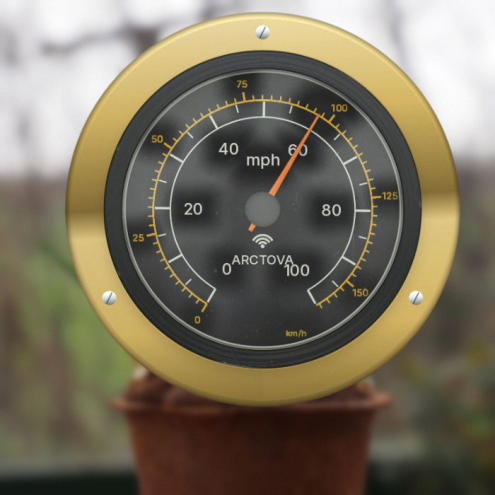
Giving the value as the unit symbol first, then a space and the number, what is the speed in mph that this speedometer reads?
mph 60
